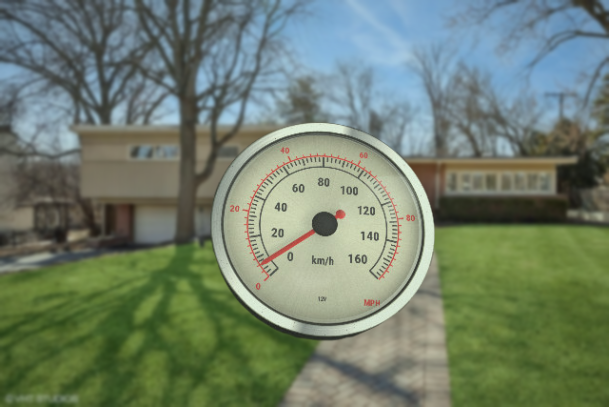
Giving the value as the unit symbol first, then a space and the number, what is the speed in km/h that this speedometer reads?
km/h 6
